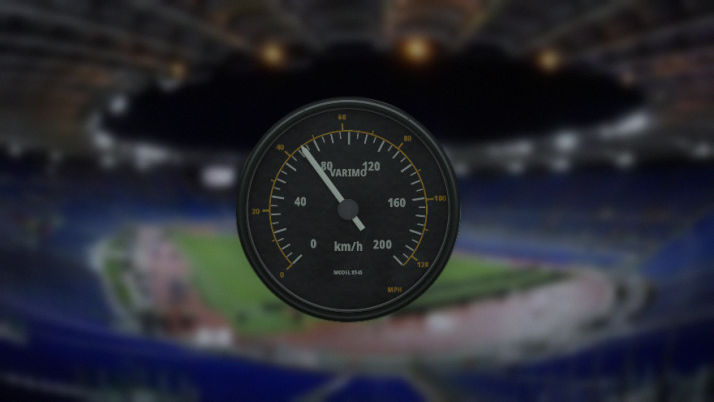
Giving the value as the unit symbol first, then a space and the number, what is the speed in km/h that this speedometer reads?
km/h 72.5
